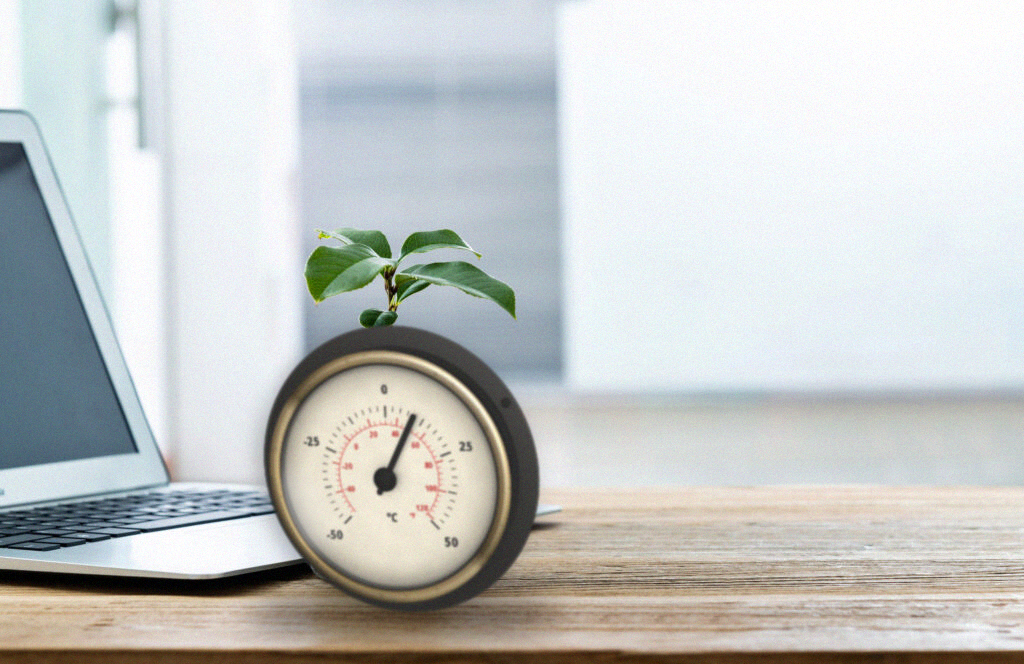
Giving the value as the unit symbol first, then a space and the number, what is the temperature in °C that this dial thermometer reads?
°C 10
